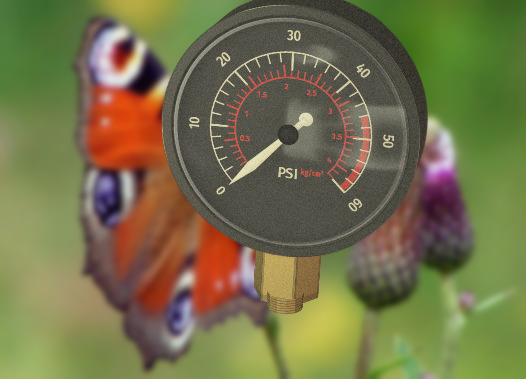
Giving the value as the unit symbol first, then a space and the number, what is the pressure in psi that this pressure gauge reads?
psi 0
